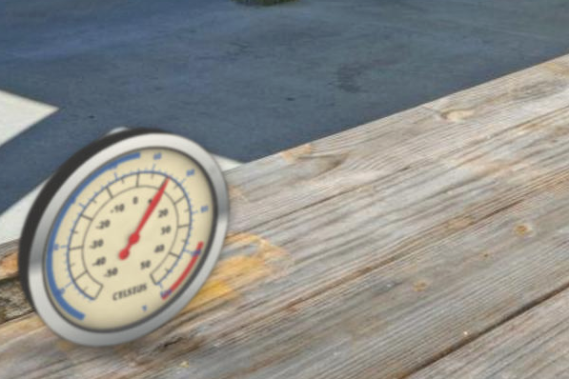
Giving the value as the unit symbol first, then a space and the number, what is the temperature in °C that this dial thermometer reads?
°C 10
